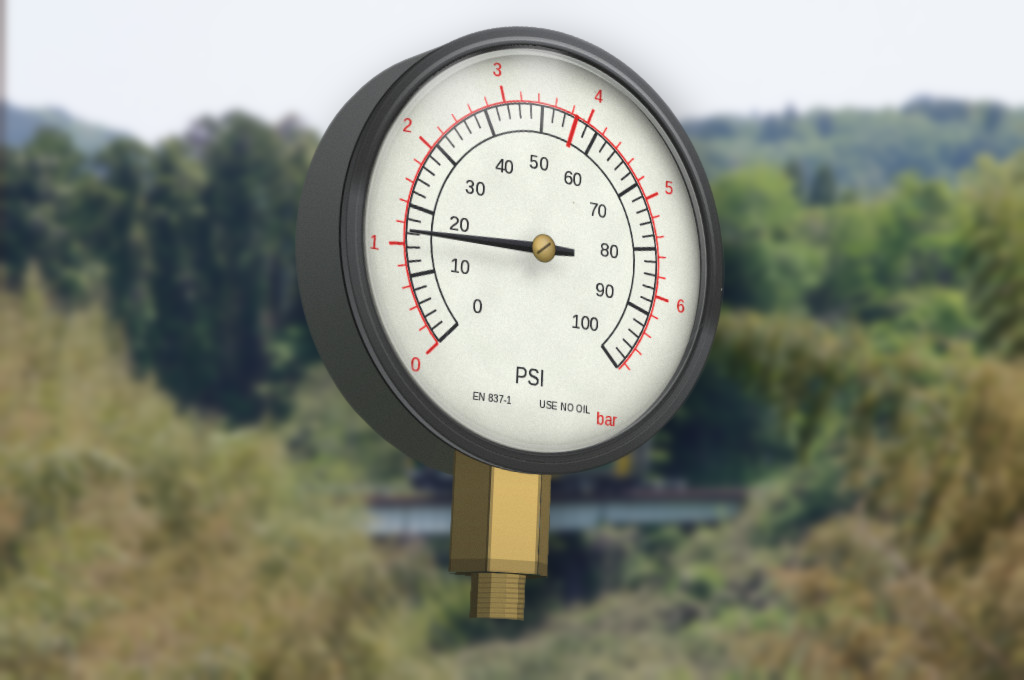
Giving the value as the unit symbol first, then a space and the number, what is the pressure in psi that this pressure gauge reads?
psi 16
